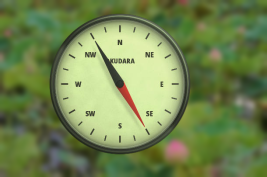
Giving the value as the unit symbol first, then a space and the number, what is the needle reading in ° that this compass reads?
° 150
